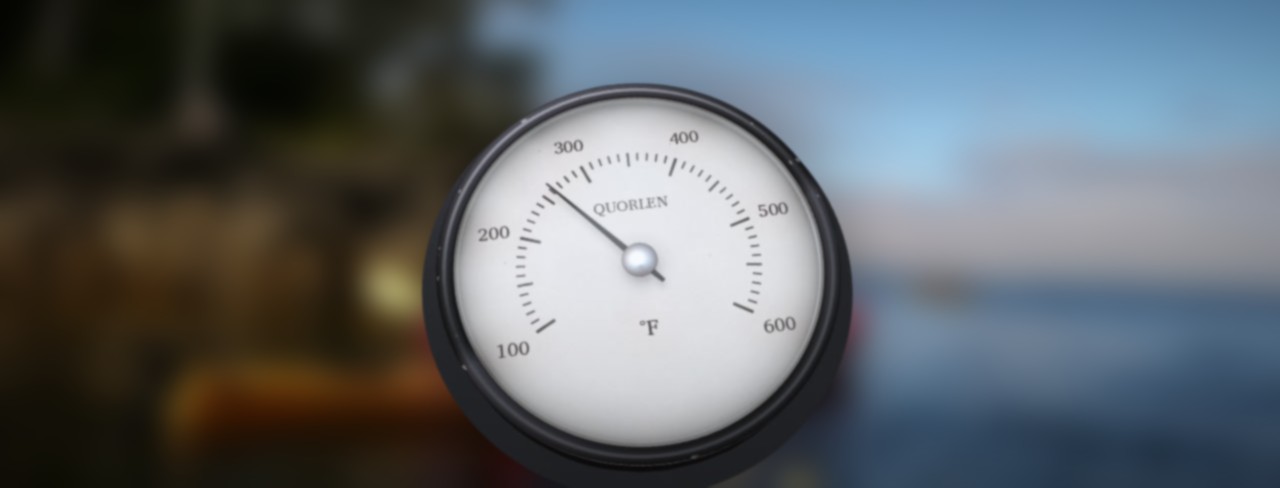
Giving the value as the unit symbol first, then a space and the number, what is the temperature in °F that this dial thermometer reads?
°F 260
